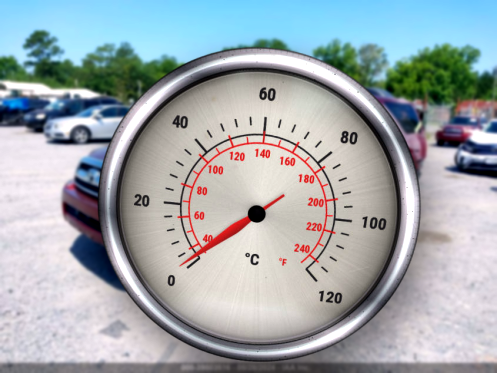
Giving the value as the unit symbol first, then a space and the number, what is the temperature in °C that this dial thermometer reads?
°C 2
